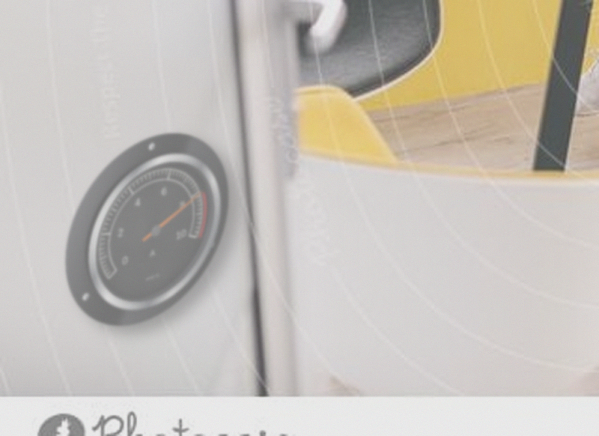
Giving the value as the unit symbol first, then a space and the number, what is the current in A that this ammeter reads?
A 8
